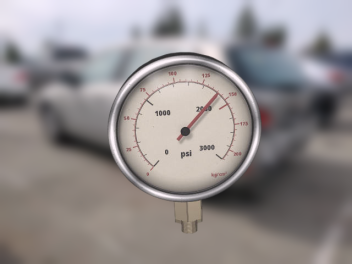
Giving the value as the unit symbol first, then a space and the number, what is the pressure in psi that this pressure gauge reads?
psi 2000
